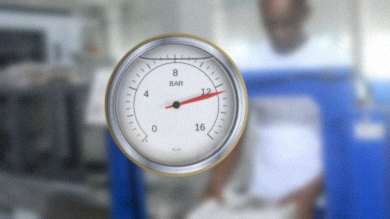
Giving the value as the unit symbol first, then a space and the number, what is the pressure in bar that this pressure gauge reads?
bar 12.5
